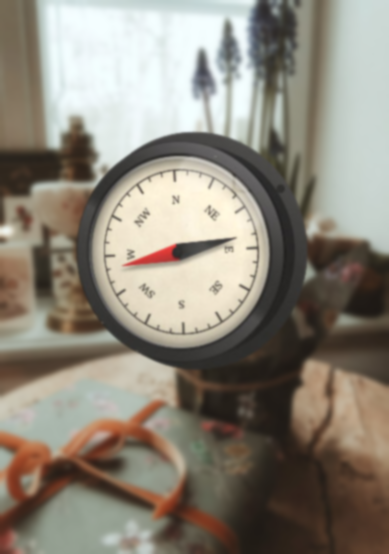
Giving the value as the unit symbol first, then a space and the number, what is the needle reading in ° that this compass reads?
° 260
